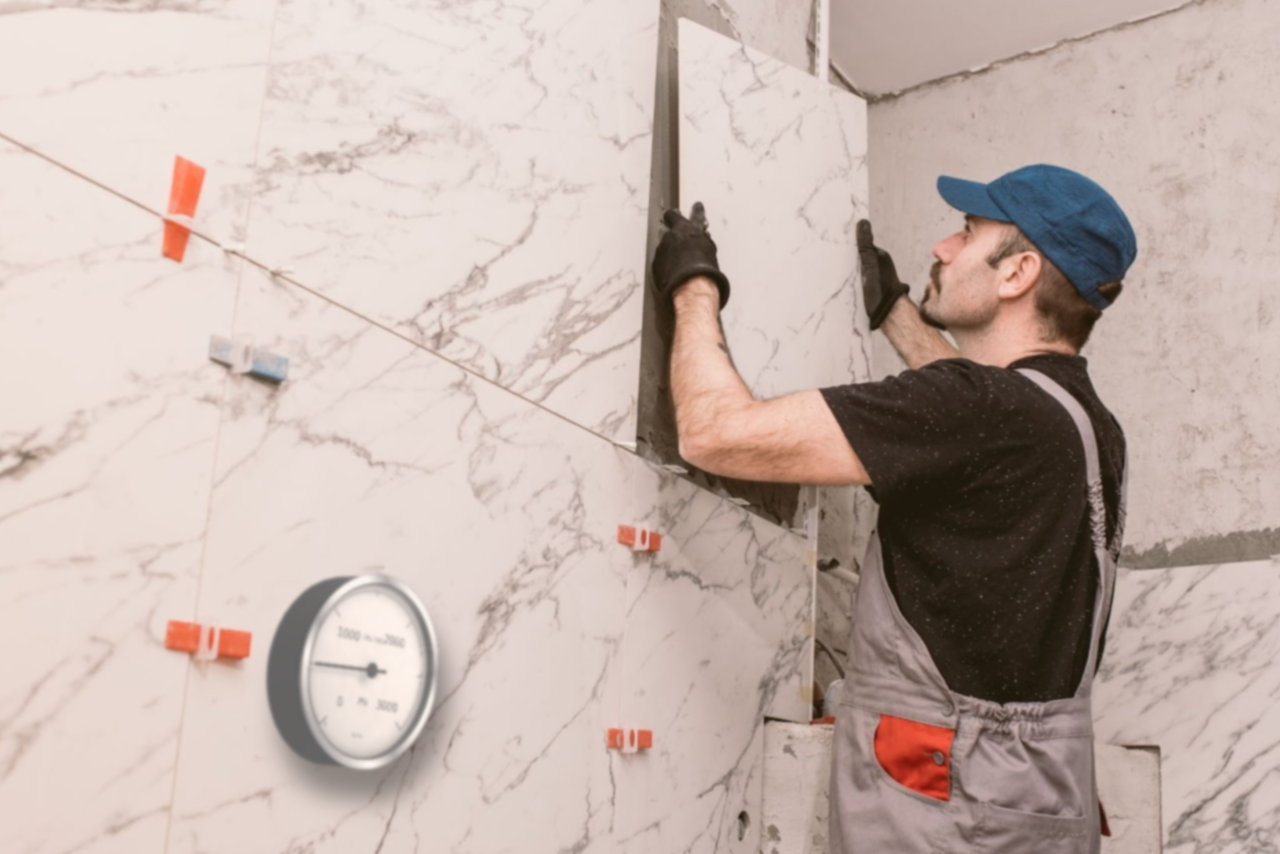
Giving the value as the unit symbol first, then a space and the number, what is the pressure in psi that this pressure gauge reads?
psi 500
